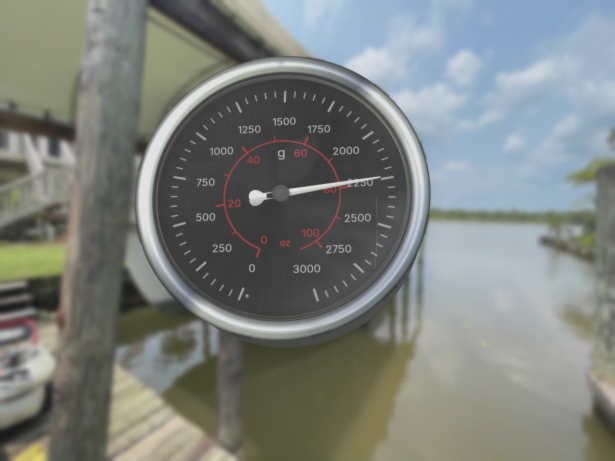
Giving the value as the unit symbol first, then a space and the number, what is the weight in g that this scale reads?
g 2250
